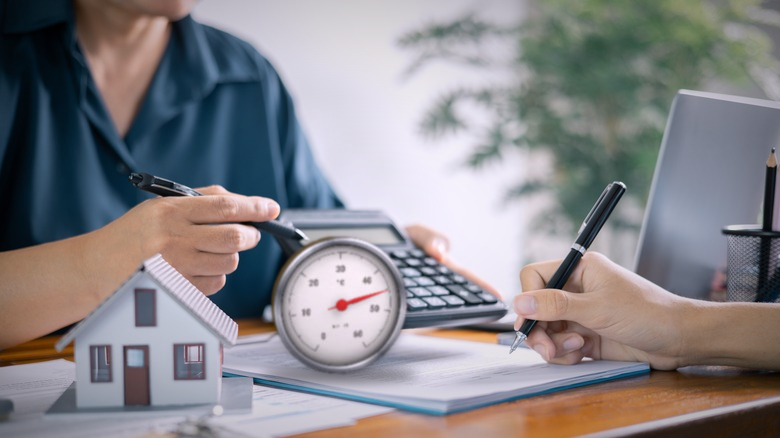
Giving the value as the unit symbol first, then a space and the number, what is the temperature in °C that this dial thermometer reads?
°C 45
